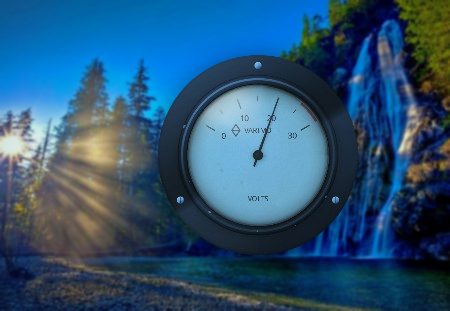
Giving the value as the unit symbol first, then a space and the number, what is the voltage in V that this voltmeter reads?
V 20
